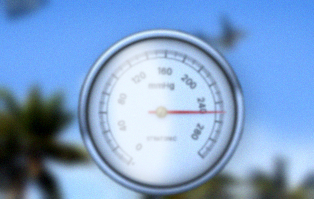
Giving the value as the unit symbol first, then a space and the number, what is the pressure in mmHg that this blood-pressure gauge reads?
mmHg 250
